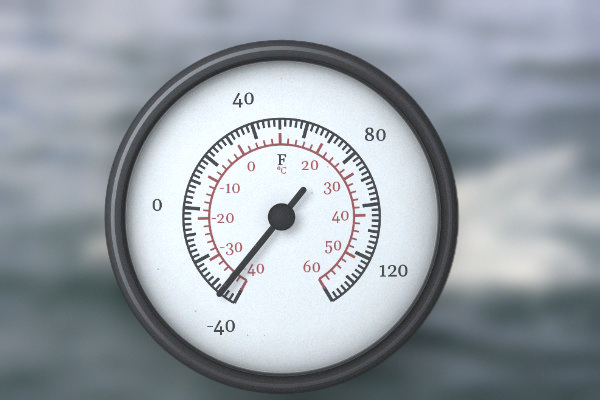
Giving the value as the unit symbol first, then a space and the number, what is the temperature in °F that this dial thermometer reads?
°F -34
